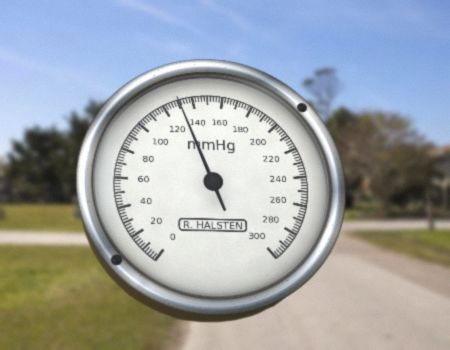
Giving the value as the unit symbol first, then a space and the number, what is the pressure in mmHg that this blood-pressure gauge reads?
mmHg 130
